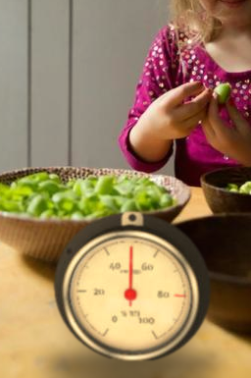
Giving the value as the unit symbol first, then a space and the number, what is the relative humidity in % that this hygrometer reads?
% 50
